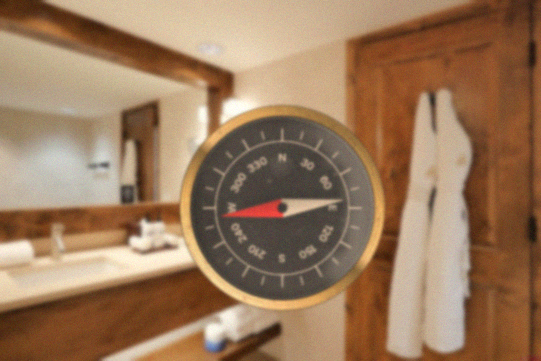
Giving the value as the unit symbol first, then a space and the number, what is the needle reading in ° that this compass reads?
° 262.5
